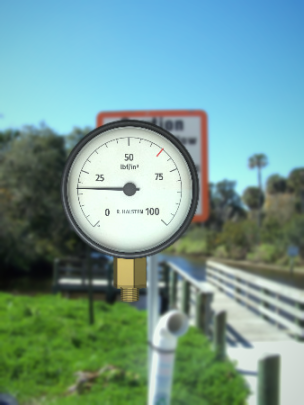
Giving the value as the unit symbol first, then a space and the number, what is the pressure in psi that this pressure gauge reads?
psi 17.5
